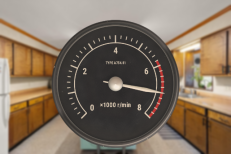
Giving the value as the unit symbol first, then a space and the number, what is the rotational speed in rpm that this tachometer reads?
rpm 7000
